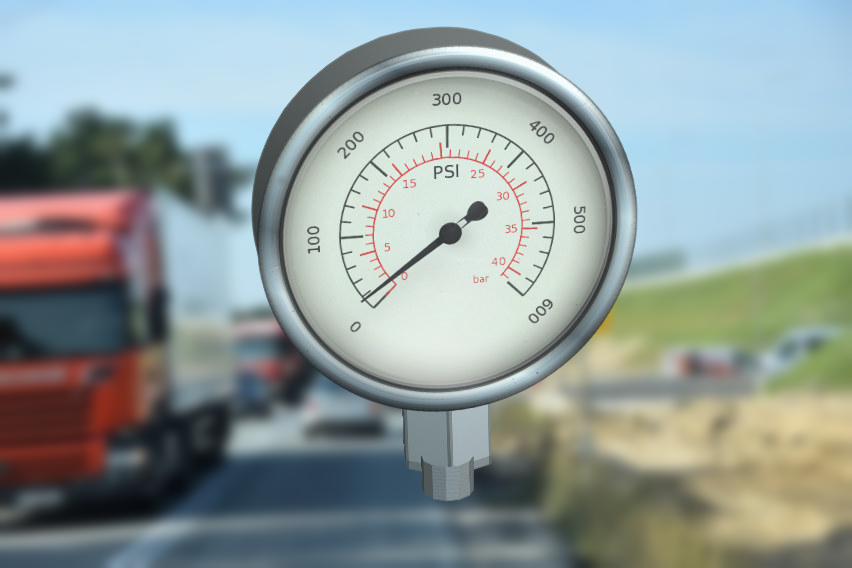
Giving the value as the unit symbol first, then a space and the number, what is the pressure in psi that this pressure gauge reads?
psi 20
